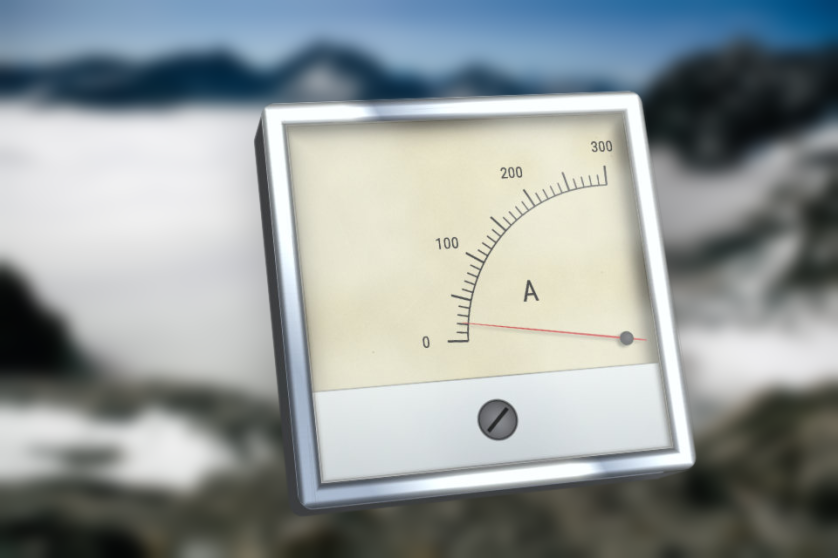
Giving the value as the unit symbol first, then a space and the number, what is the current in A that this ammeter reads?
A 20
